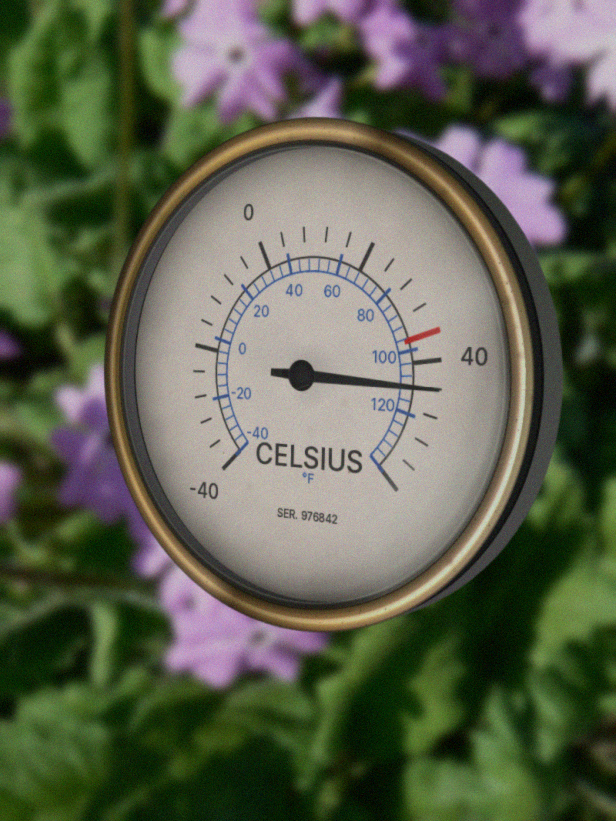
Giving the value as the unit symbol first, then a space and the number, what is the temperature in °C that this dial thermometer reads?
°C 44
